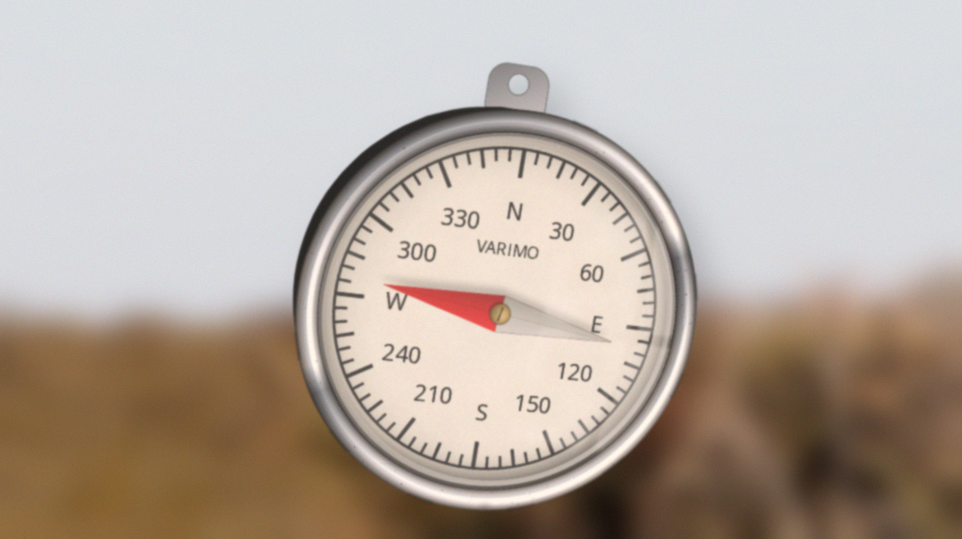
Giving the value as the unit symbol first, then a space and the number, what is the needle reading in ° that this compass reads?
° 277.5
